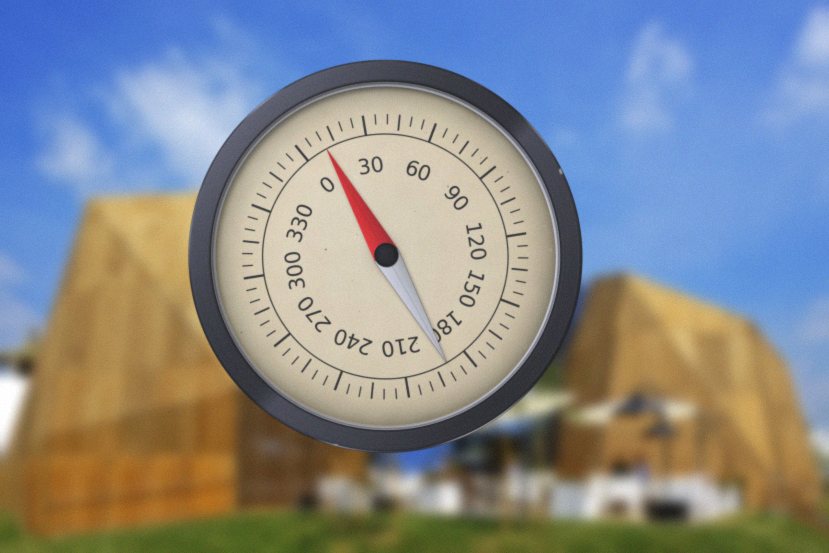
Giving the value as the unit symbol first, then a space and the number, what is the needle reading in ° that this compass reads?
° 10
